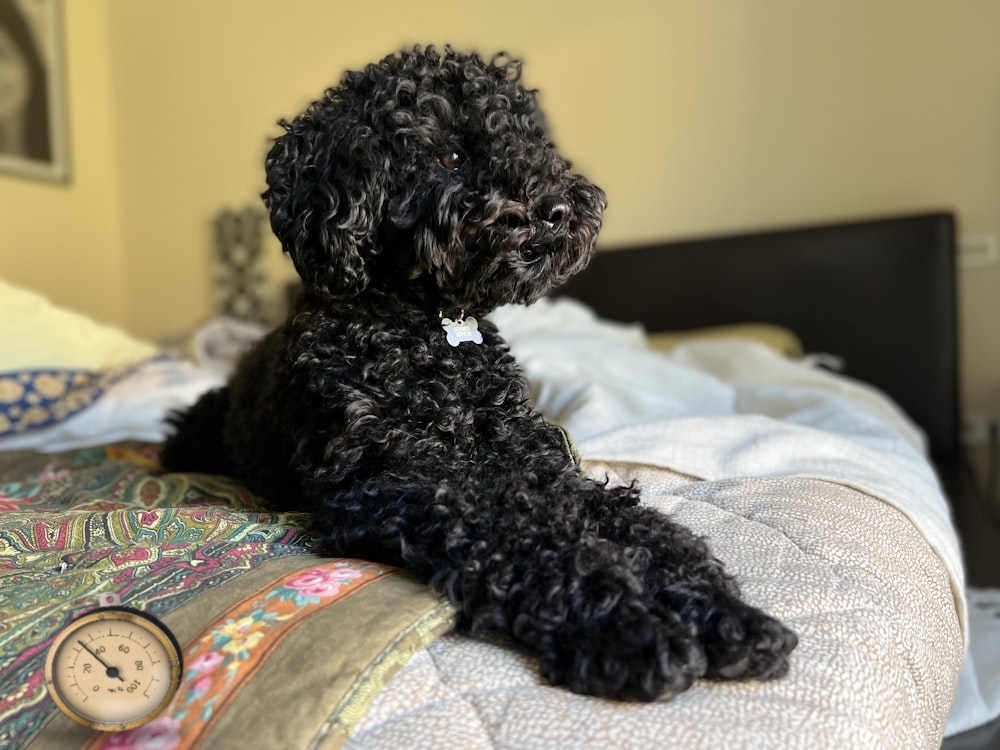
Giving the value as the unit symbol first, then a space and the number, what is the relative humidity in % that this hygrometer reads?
% 35
